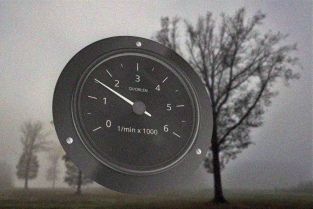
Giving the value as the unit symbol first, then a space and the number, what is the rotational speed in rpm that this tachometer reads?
rpm 1500
